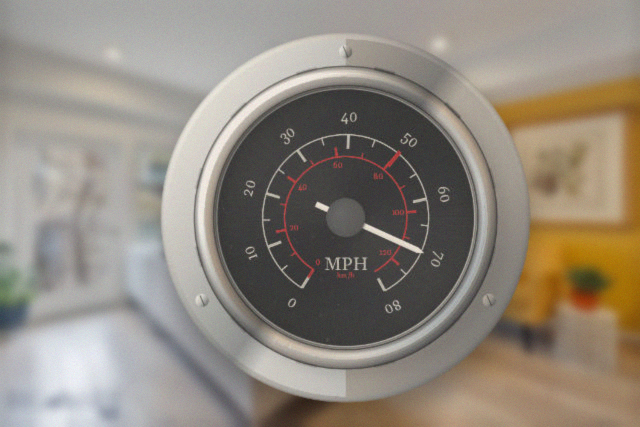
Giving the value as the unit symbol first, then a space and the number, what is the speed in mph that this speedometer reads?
mph 70
